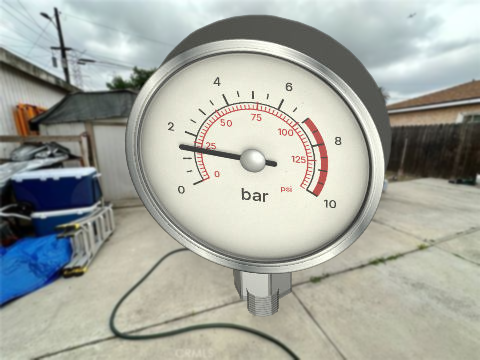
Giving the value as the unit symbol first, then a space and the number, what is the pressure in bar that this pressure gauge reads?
bar 1.5
